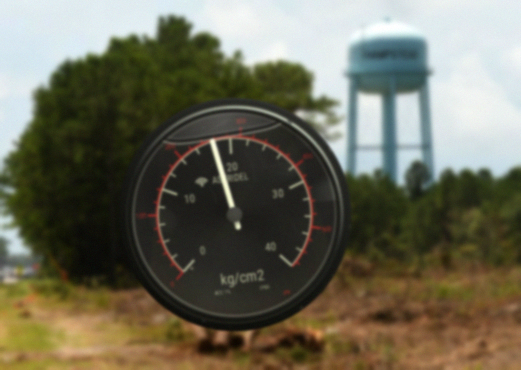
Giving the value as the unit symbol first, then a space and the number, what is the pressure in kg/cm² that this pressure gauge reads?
kg/cm² 18
